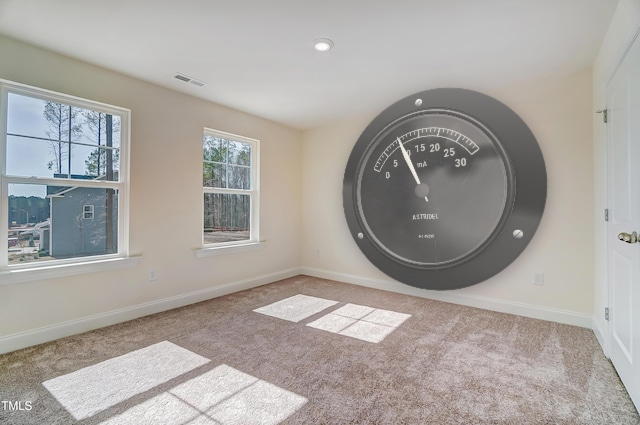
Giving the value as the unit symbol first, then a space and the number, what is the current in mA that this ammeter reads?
mA 10
